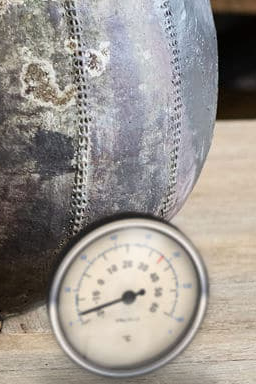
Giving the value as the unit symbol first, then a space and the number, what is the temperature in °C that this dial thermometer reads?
°C -15
